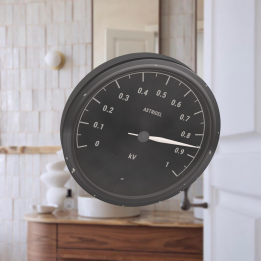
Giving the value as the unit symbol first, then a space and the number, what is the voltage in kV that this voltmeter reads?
kV 0.85
